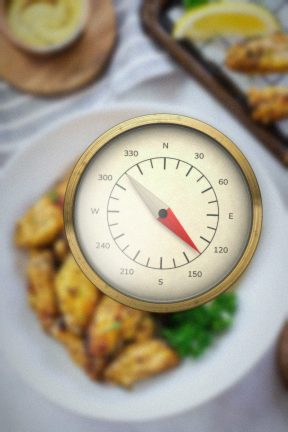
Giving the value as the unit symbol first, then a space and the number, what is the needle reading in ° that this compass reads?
° 135
